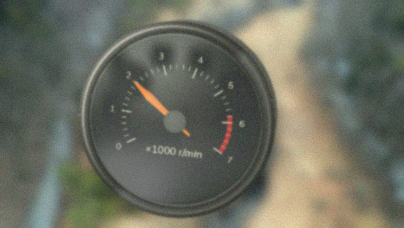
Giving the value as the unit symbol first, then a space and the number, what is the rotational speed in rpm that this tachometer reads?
rpm 2000
